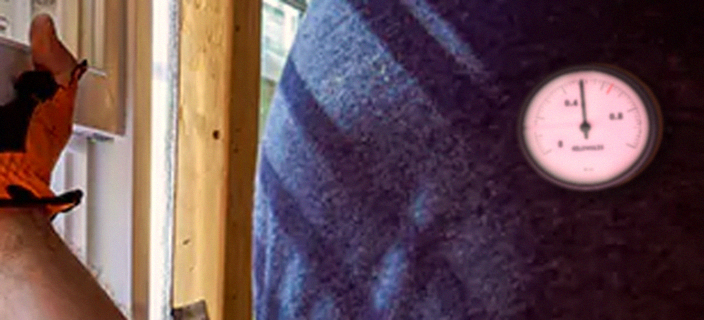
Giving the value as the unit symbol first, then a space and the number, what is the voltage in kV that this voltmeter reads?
kV 0.5
